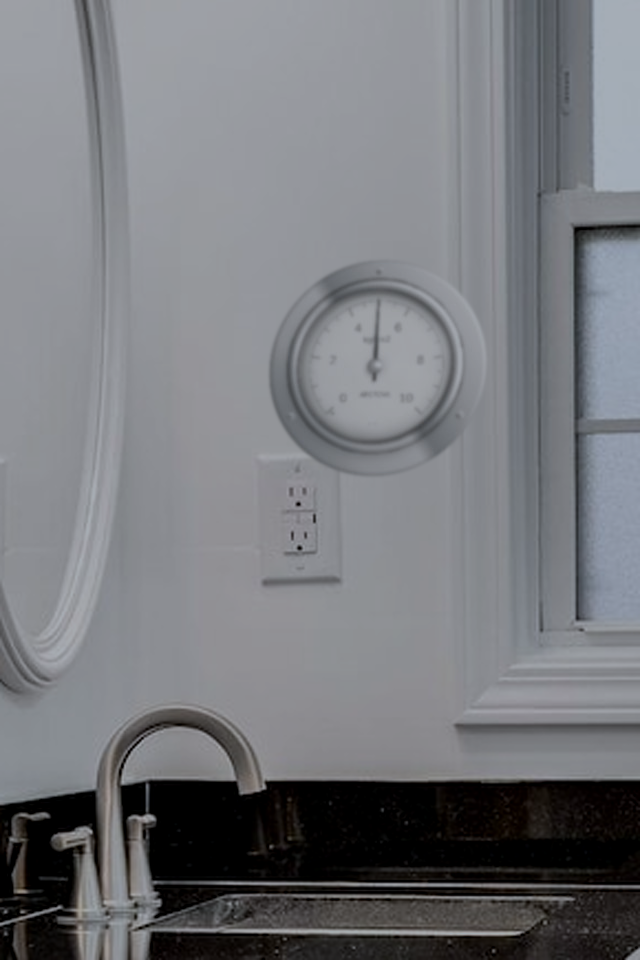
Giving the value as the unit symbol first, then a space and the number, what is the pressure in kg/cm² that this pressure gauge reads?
kg/cm² 5
